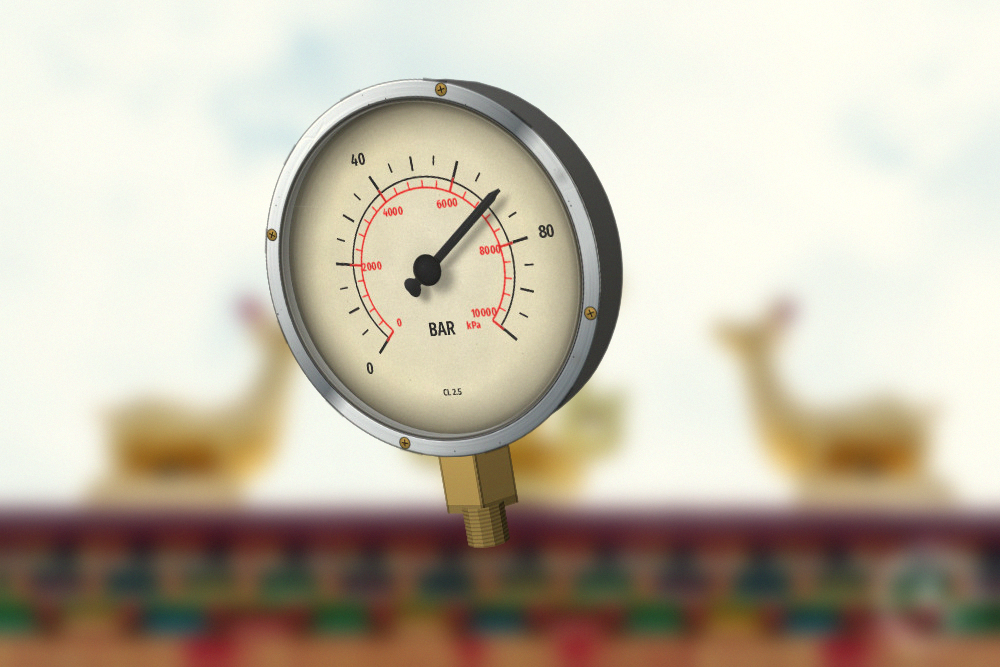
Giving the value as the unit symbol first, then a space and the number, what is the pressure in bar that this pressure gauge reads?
bar 70
